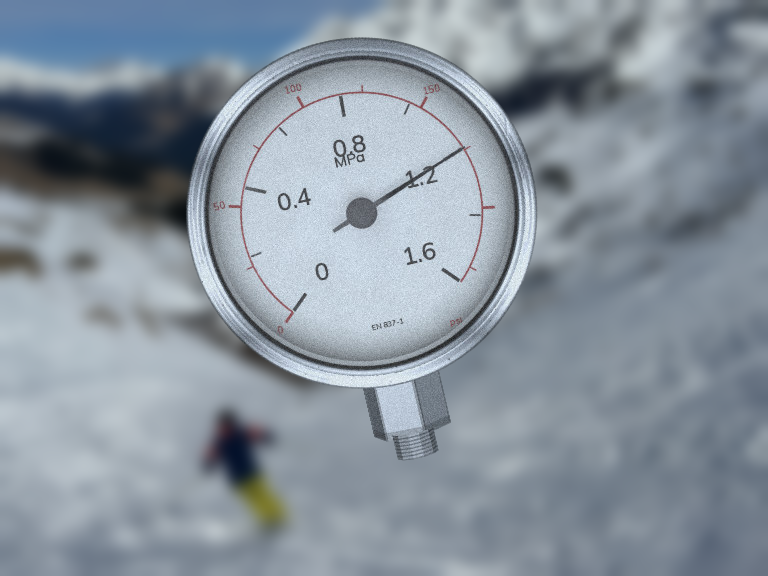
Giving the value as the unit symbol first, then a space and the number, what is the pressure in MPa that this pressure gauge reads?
MPa 1.2
